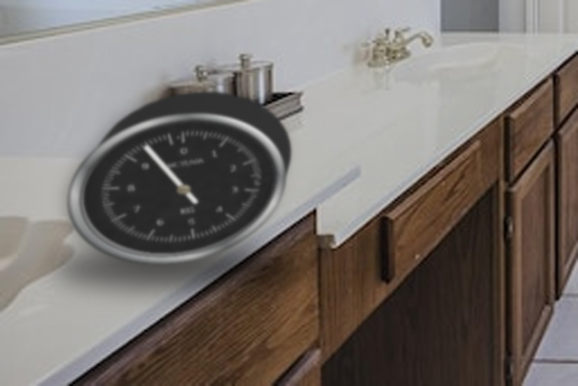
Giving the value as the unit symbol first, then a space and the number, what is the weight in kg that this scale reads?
kg 9.5
